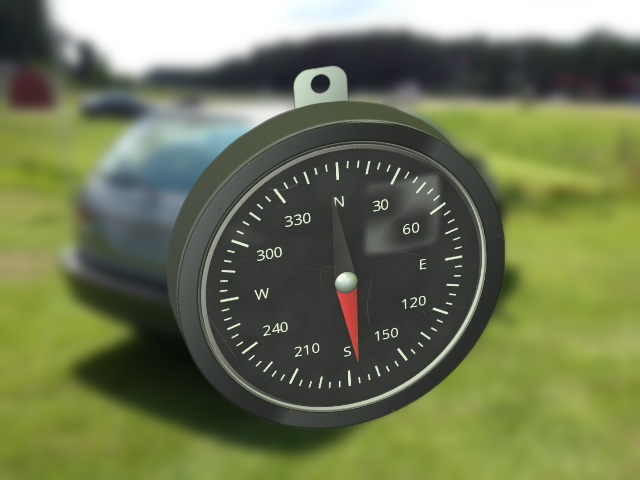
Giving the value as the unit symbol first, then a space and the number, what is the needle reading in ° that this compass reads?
° 175
